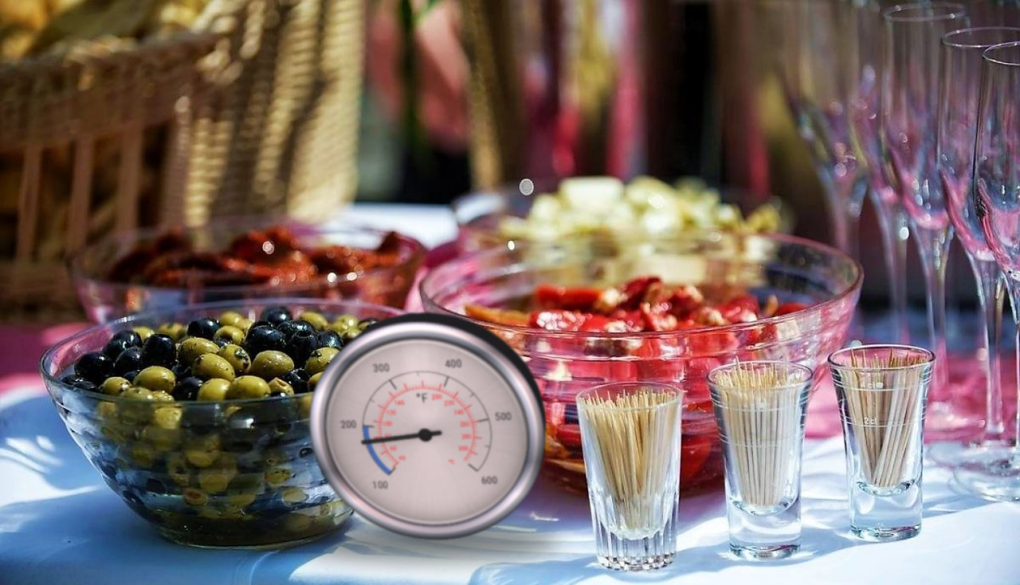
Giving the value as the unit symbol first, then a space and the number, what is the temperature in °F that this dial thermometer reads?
°F 175
